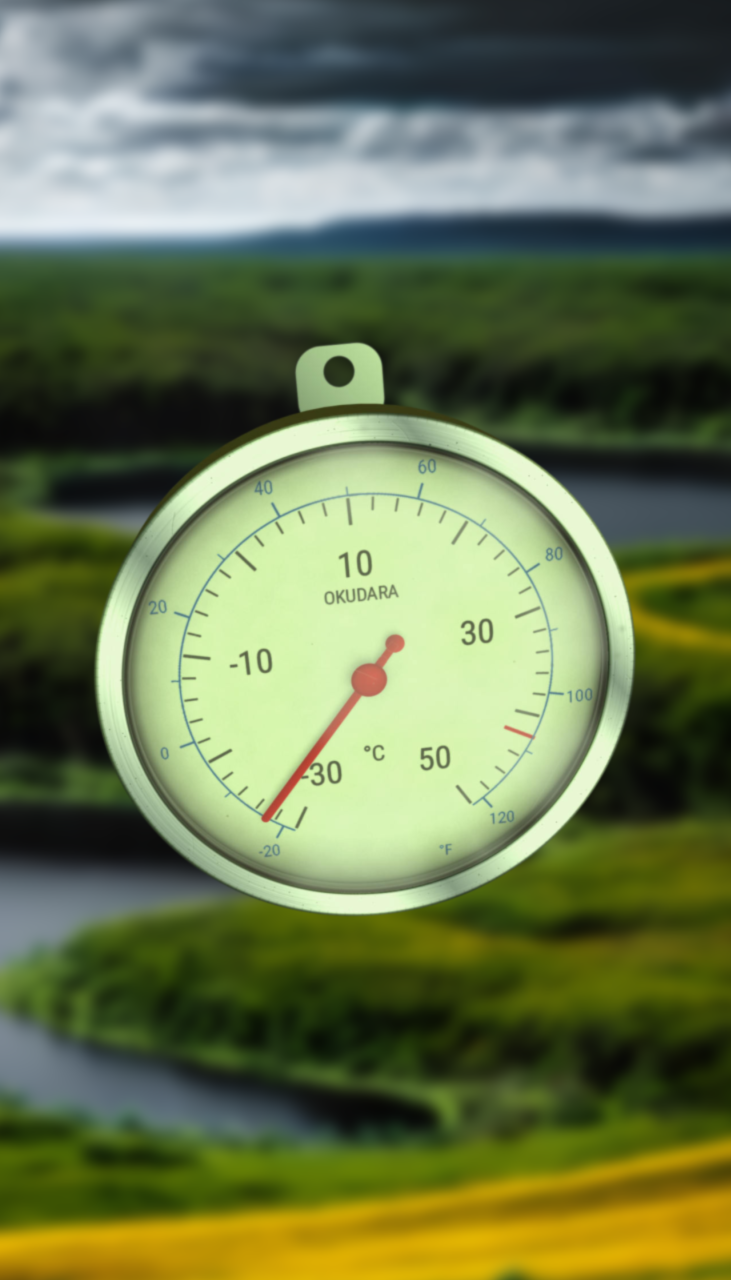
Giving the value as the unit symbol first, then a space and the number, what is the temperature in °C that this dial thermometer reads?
°C -27
